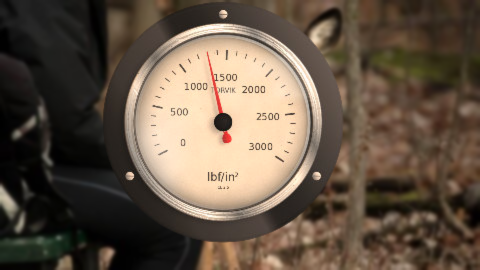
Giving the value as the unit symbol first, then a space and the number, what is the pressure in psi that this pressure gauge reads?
psi 1300
